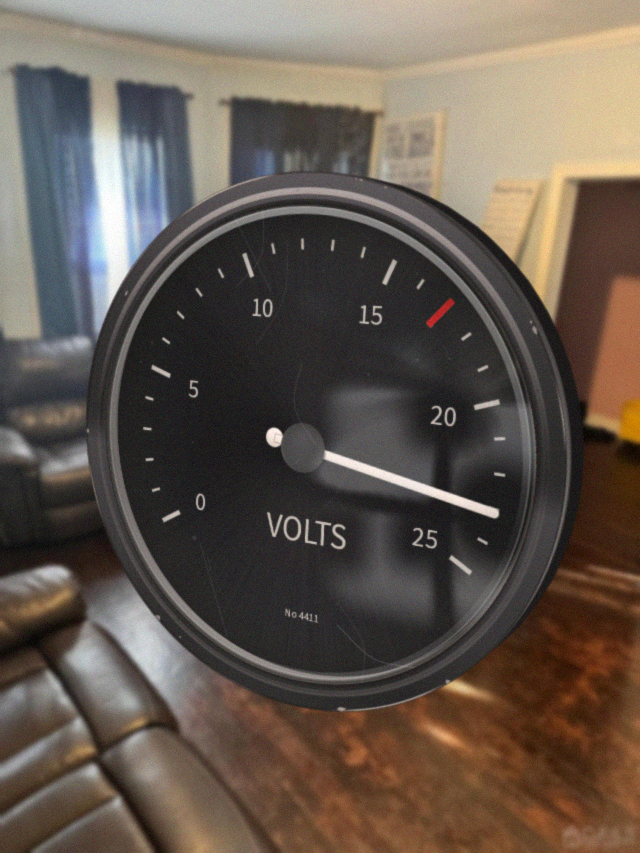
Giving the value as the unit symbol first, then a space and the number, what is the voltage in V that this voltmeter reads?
V 23
